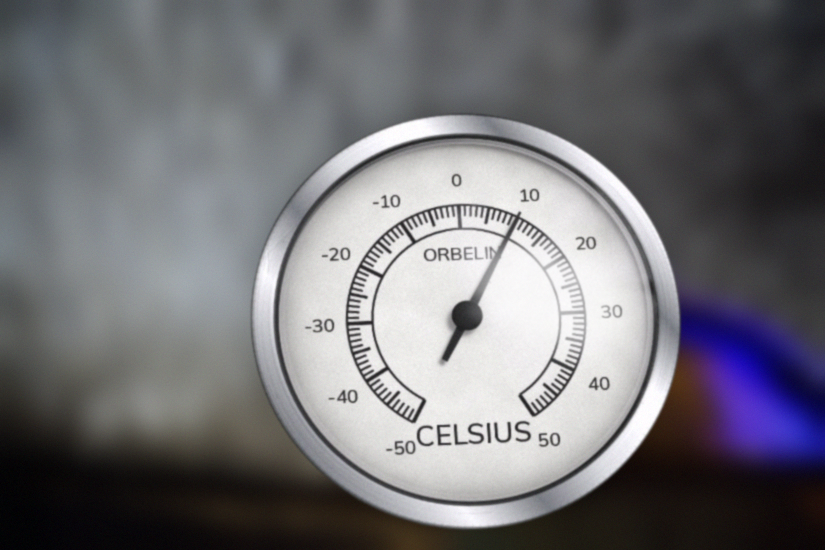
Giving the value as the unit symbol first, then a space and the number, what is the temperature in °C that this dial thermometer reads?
°C 10
